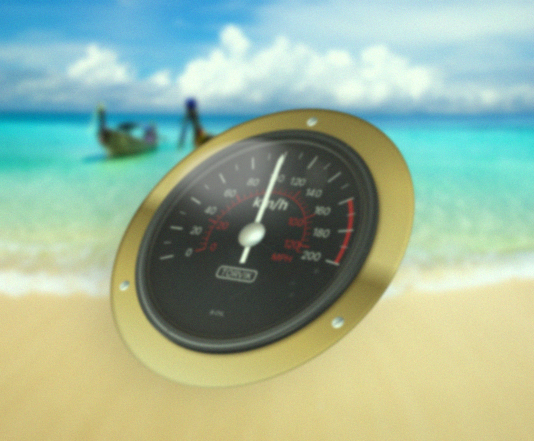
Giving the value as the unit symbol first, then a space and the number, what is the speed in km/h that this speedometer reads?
km/h 100
